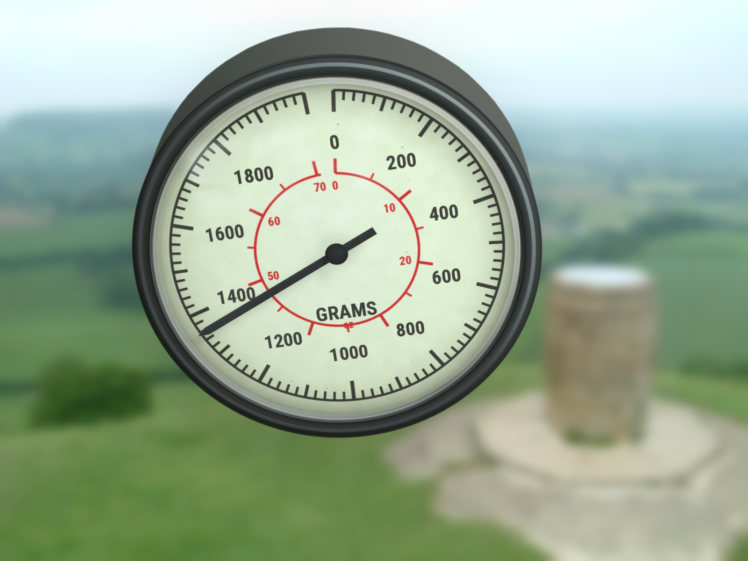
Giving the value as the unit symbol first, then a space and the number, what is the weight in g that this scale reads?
g 1360
